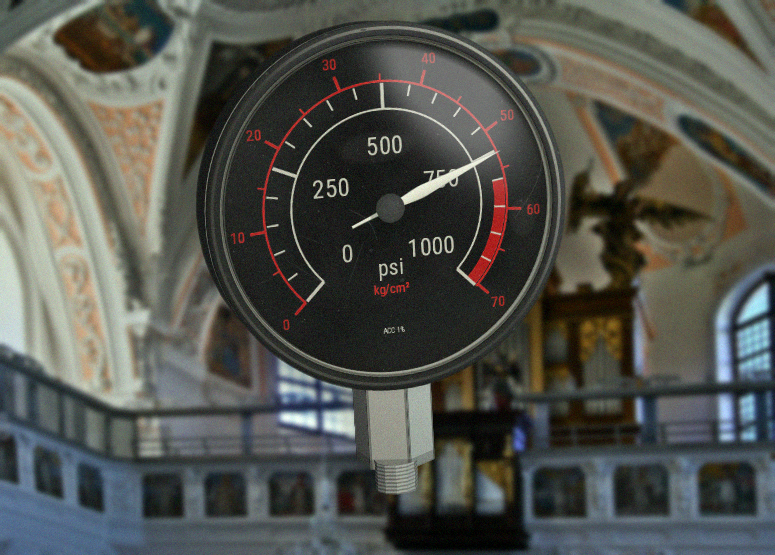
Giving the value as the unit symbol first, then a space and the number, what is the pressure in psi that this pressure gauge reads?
psi 750
